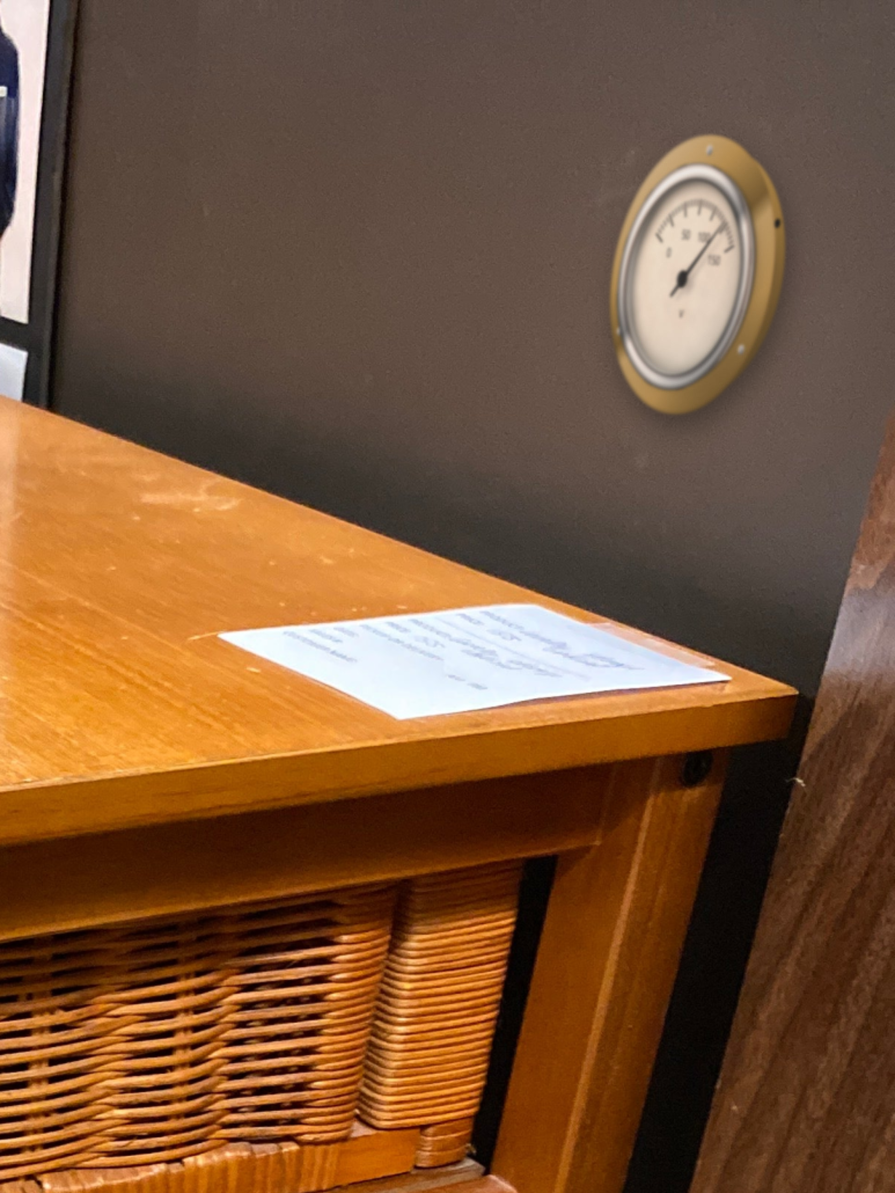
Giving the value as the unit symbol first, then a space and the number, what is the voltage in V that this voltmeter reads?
V 125
